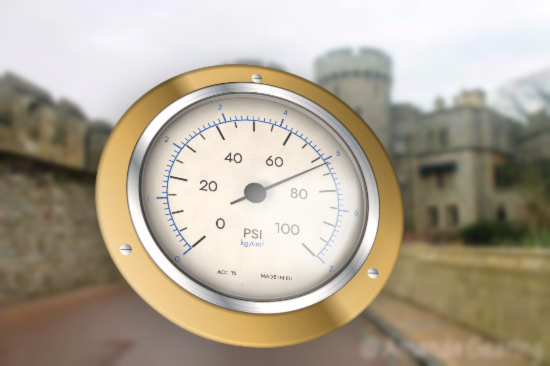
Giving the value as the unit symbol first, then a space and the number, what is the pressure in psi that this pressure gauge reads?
psi 72.5
